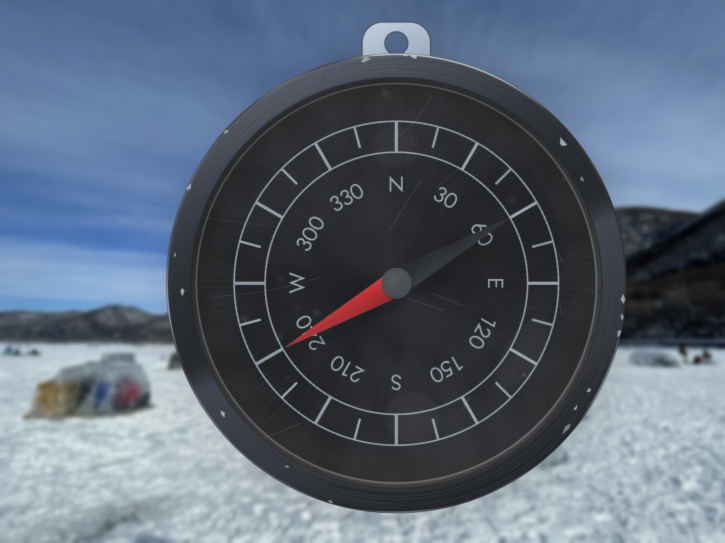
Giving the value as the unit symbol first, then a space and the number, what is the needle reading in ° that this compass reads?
° 240
